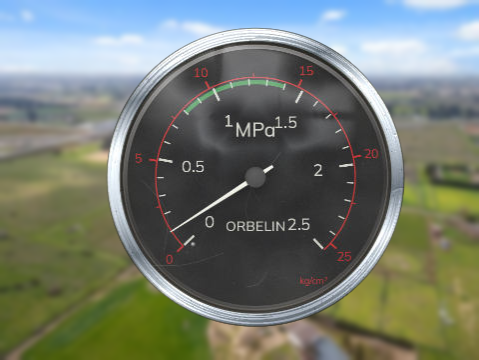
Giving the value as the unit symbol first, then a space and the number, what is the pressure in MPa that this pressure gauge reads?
MPa 0.1
